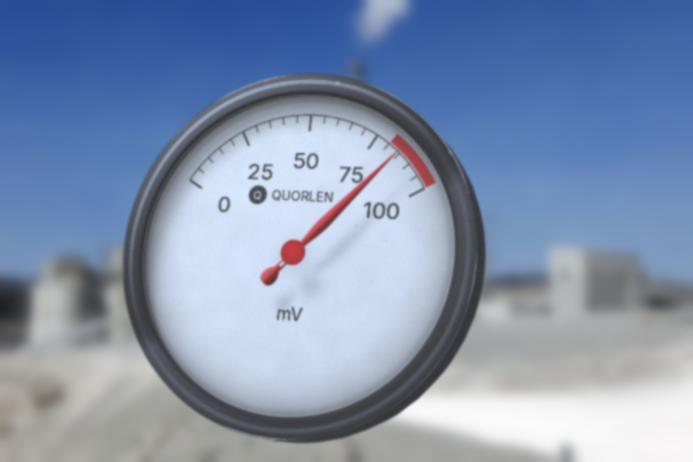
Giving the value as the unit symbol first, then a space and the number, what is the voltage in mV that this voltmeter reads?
mV 85
